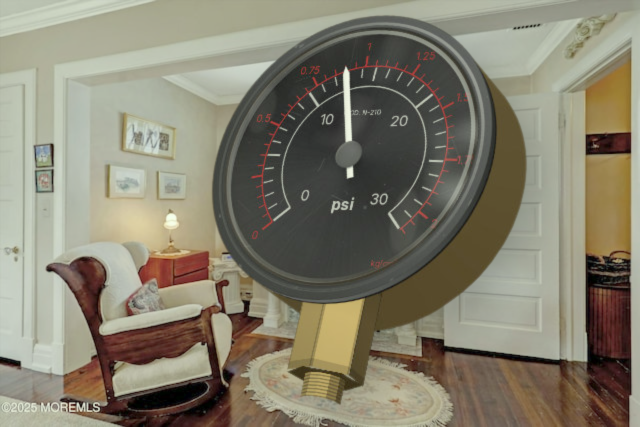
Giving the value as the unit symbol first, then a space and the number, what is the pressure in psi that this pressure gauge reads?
psi 13
